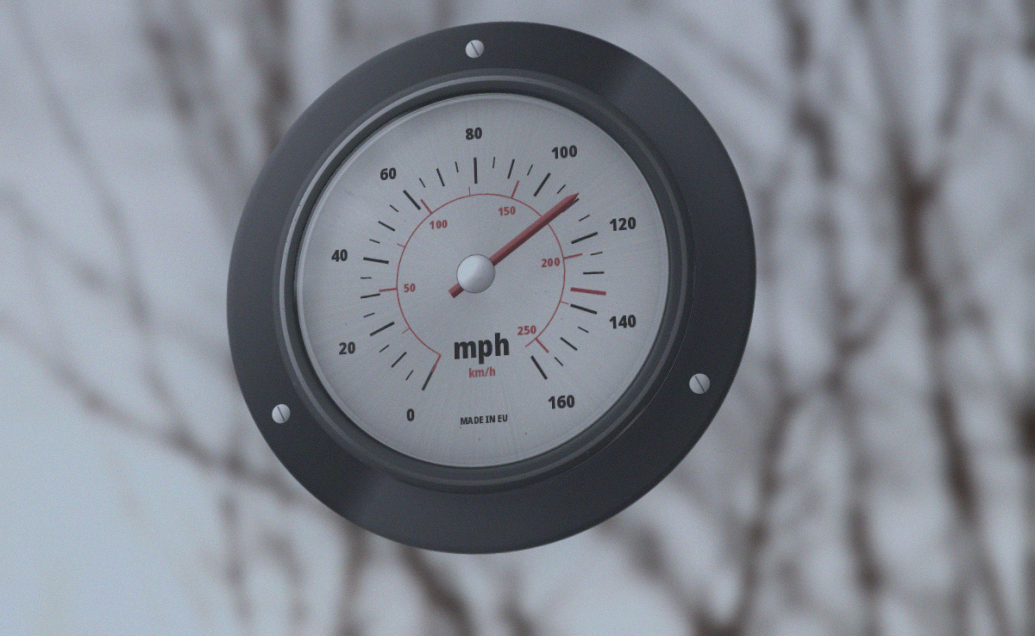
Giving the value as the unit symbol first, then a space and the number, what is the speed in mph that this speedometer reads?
mph 110
